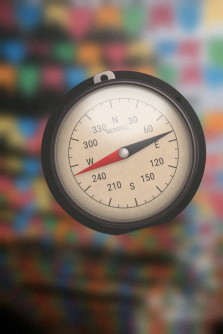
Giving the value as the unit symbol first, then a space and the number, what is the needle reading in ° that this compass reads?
° 260
